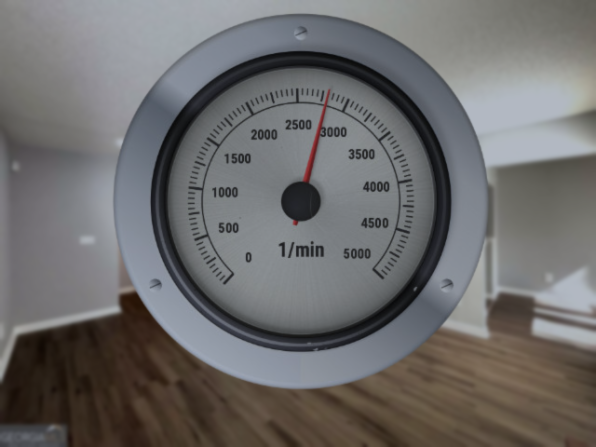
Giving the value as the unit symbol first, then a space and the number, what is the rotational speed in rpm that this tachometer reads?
rpm 2800
